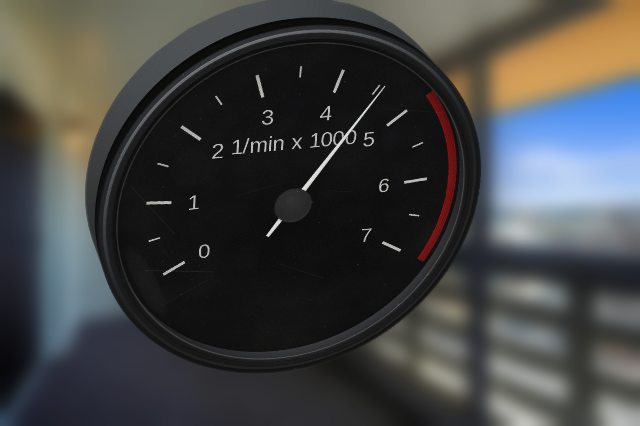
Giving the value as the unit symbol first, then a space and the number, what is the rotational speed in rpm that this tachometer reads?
rpm 4500
